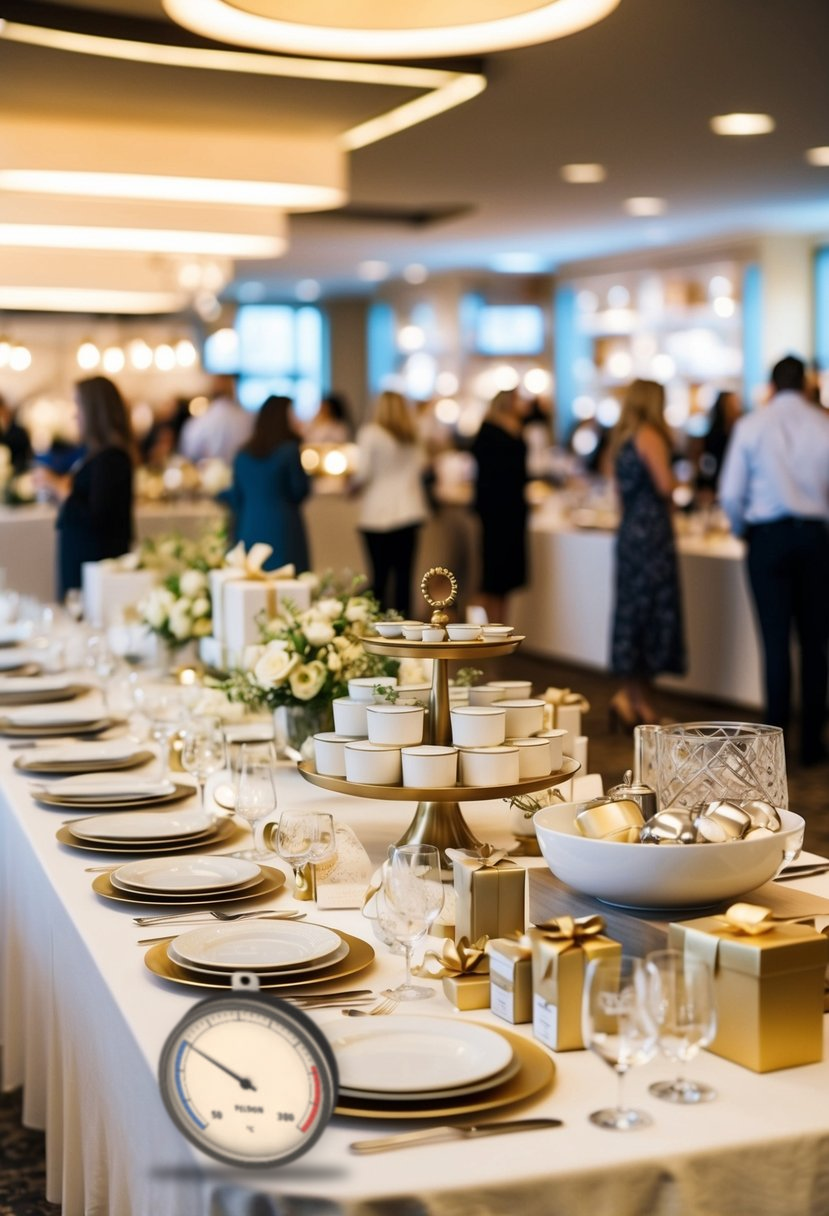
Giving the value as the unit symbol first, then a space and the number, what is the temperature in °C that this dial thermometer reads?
°C 125
